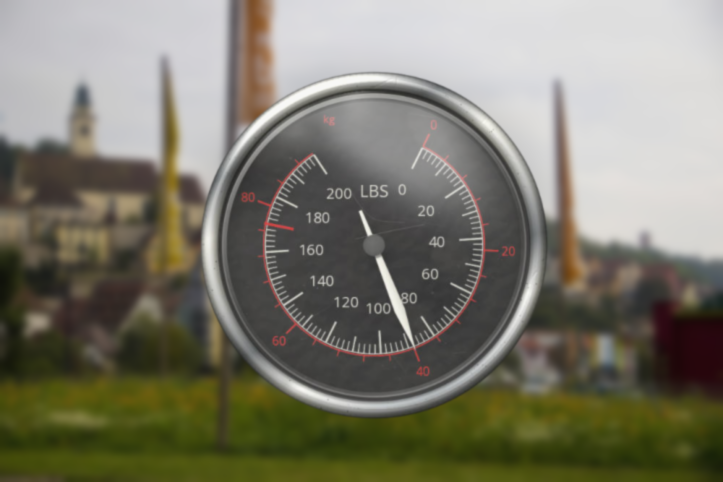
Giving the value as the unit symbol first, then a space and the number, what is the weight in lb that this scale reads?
lb 88
